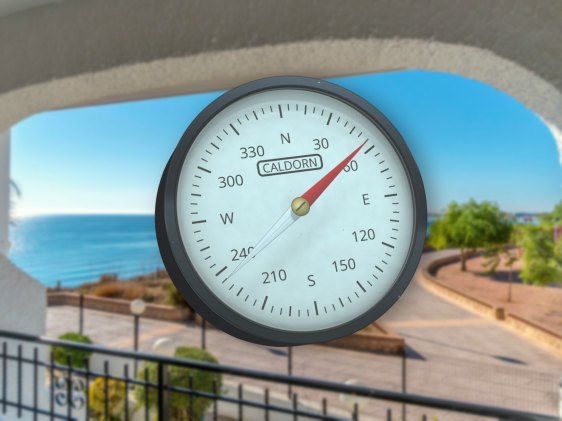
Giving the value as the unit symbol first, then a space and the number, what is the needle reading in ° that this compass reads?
° 55
